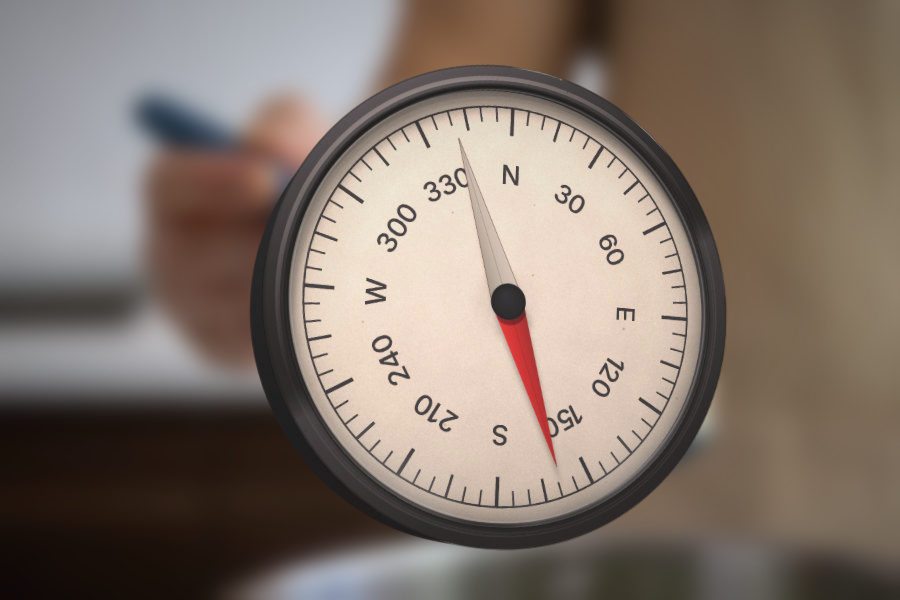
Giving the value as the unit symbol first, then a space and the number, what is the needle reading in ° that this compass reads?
° 160
